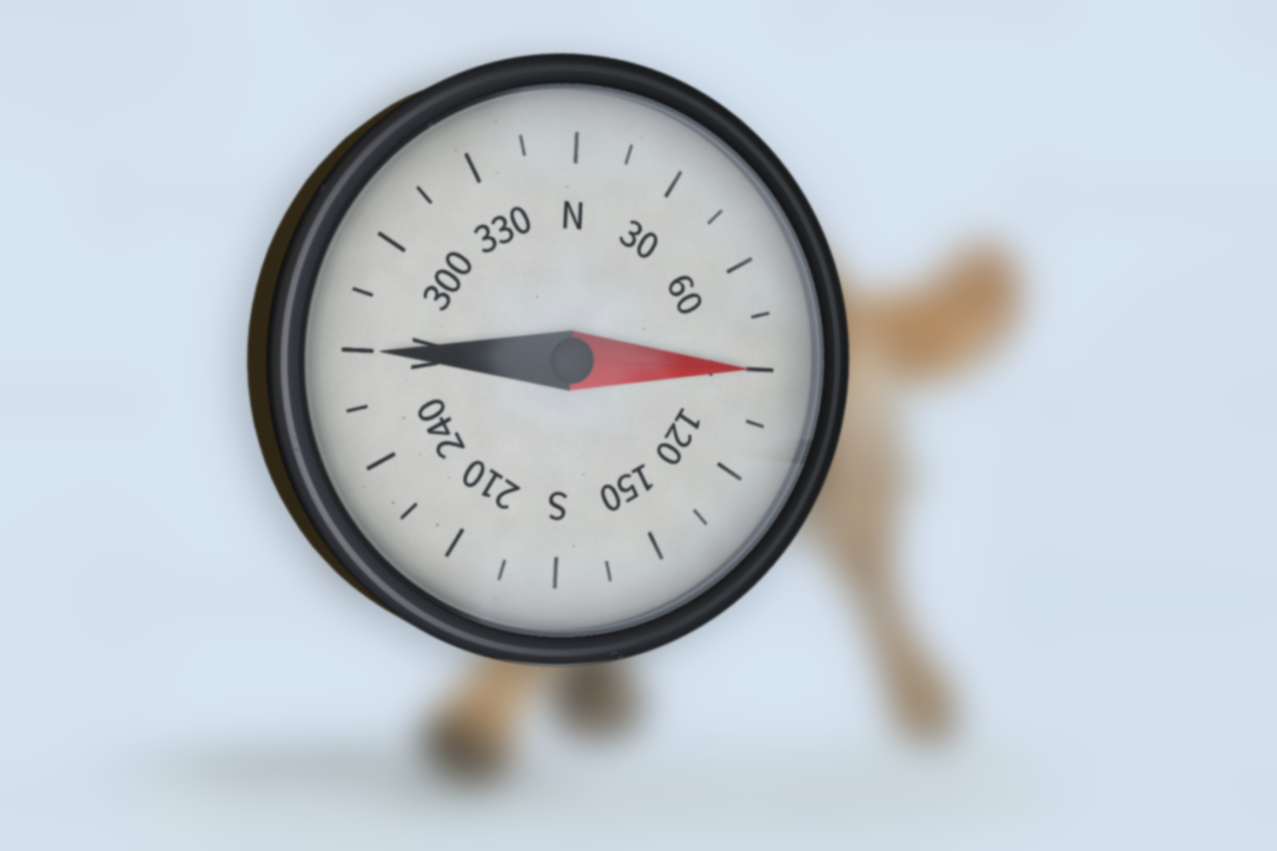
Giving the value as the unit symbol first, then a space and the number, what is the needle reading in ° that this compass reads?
° 90
